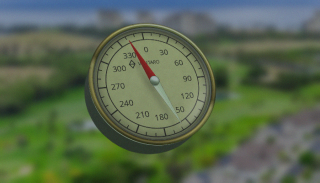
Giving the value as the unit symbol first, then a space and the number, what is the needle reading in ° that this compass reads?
° 340
